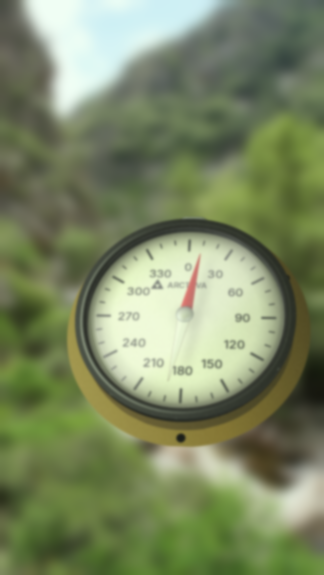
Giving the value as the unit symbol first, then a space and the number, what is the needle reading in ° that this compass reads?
° 10
